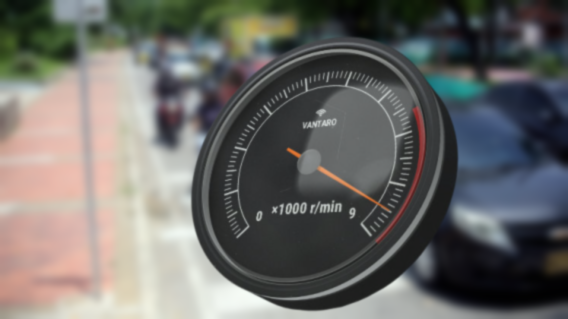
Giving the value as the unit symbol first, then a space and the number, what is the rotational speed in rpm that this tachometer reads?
rpm 8500
